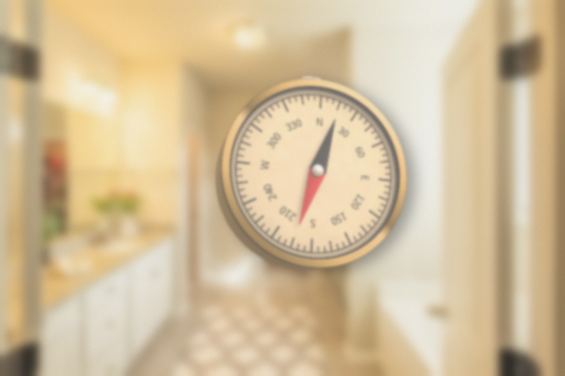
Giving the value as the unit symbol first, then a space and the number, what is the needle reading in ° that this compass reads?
° 195
